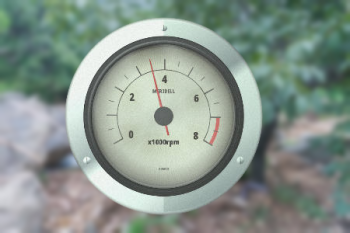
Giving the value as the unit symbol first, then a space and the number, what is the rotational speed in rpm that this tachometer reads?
rpm 3500
